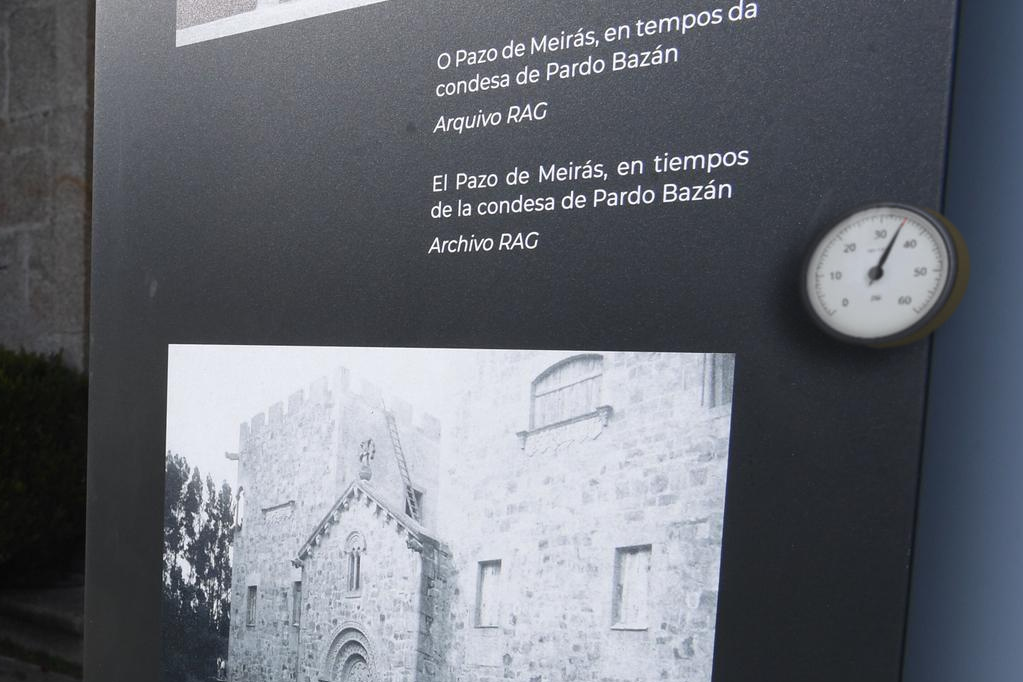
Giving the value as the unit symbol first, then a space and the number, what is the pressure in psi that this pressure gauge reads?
psi 35
